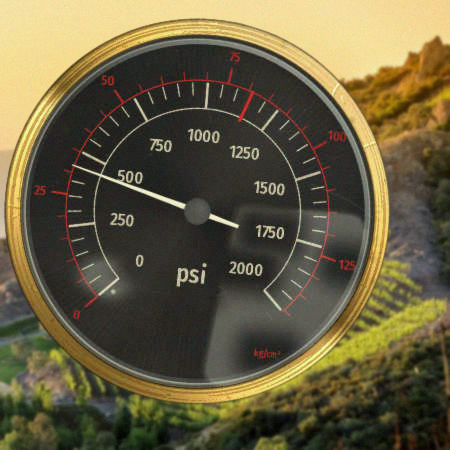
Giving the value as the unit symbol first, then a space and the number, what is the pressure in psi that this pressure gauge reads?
psi 450
